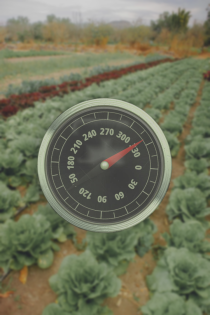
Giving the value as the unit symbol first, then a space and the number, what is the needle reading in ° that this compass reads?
° 322.5
